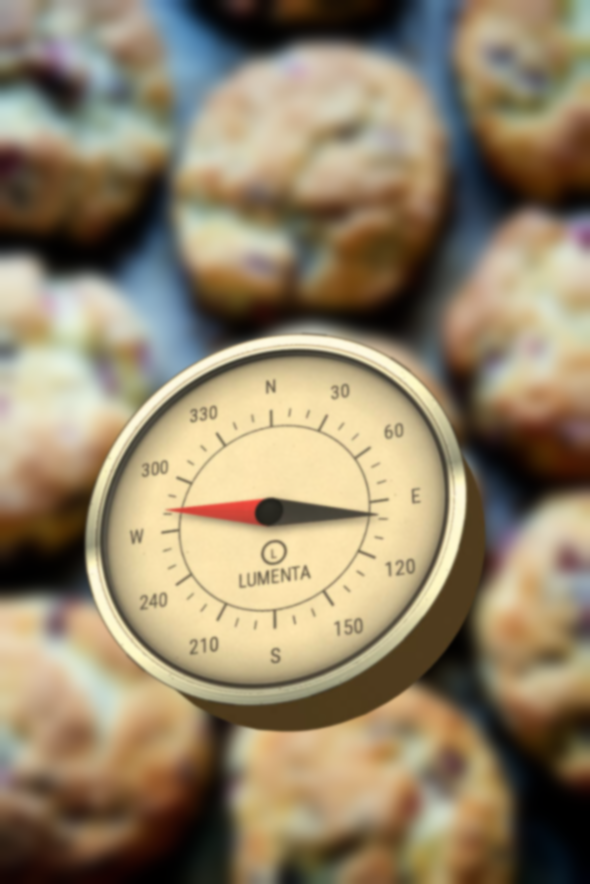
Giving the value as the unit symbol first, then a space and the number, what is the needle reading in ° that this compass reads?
° 280
